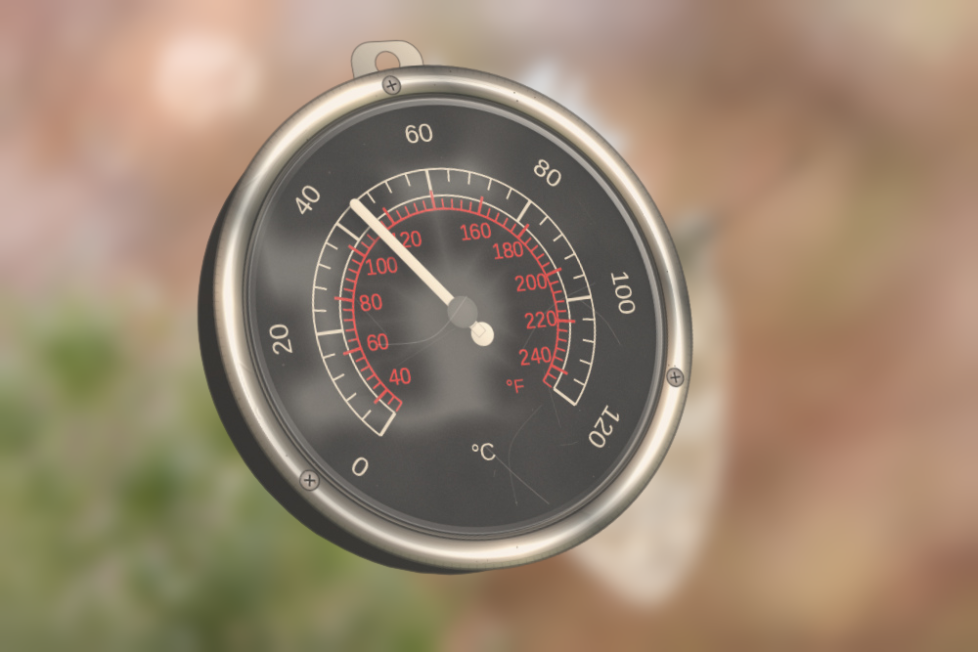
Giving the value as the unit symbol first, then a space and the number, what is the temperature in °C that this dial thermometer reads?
°C 44
